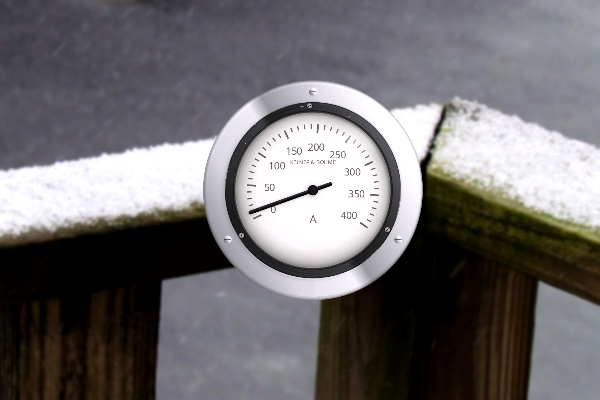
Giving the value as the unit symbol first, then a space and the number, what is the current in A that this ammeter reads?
A 10
